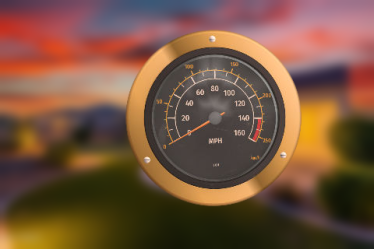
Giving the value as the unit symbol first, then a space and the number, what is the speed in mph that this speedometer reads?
mph 0
